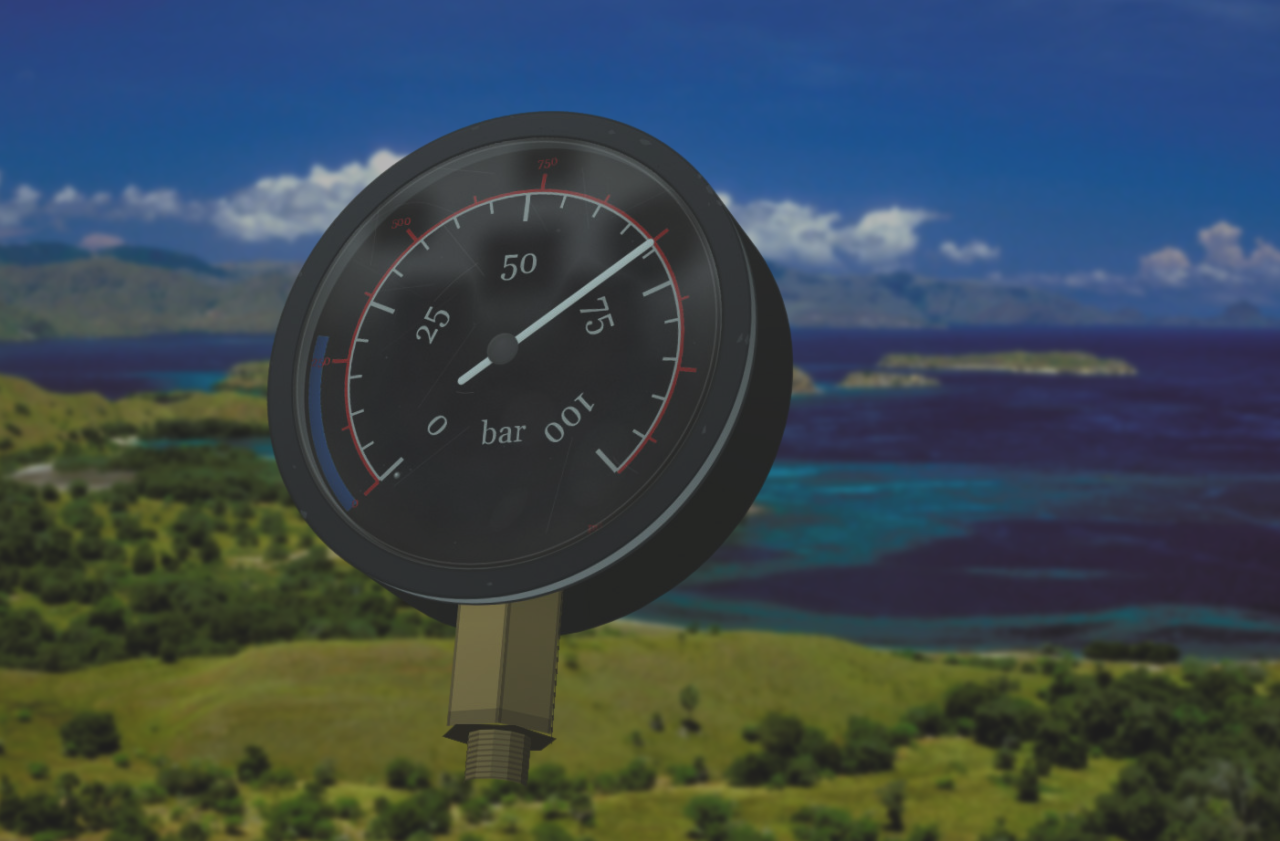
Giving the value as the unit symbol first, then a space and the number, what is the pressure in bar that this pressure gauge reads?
bar 70
